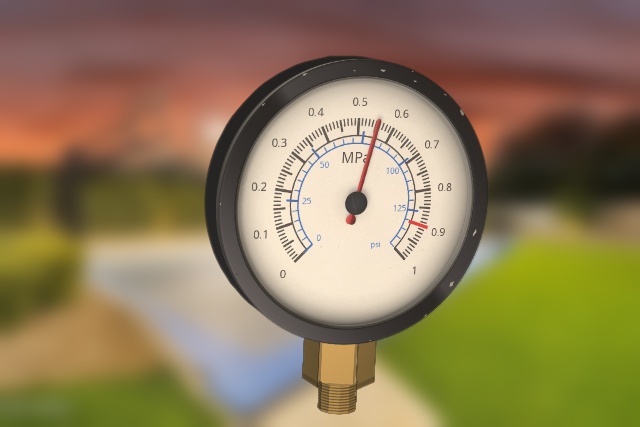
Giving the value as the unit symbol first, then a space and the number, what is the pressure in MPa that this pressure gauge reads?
MPa 0.55
